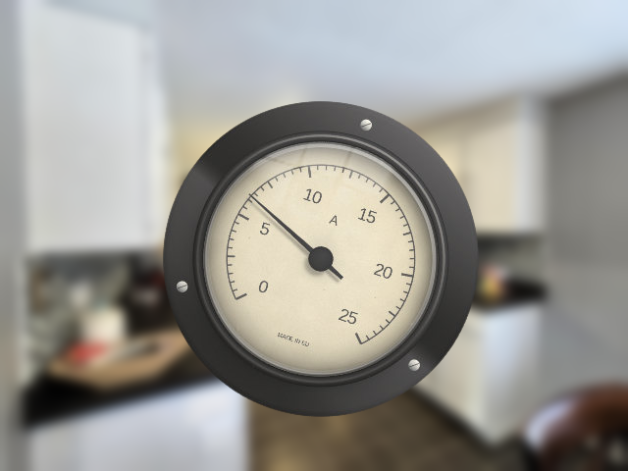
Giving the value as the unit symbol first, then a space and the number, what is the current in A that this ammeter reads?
A 6.25
